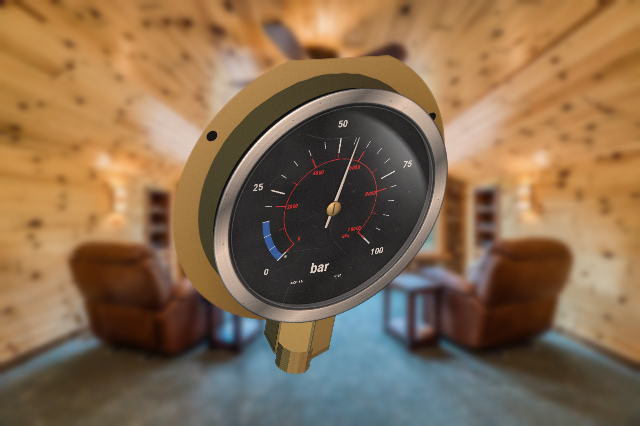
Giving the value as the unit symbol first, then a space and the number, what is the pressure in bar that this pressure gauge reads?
bar 55
